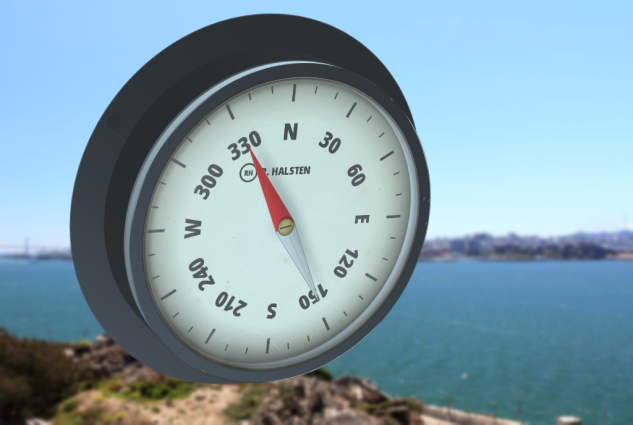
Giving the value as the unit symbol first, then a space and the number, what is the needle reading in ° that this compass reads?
° 330
